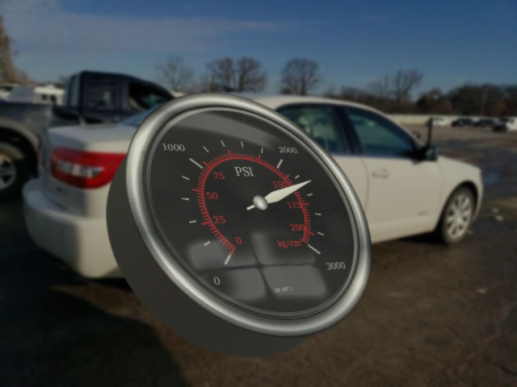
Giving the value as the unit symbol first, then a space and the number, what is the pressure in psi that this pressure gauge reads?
psi 2300
